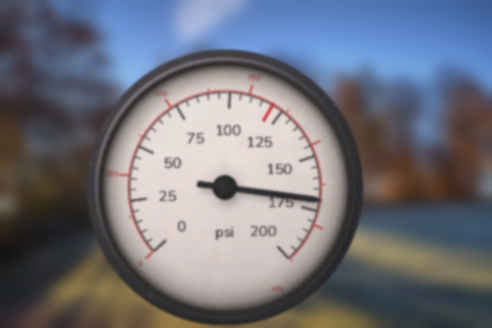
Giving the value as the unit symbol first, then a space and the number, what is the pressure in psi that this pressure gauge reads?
psi 170
